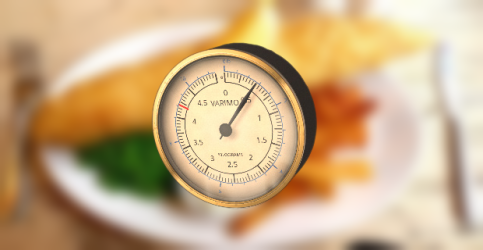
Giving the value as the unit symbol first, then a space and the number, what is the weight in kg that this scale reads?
kg 0.5
